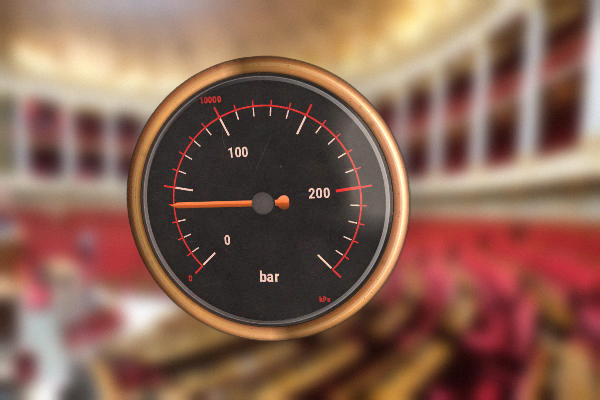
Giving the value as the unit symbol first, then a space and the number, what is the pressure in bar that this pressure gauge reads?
bar 40
